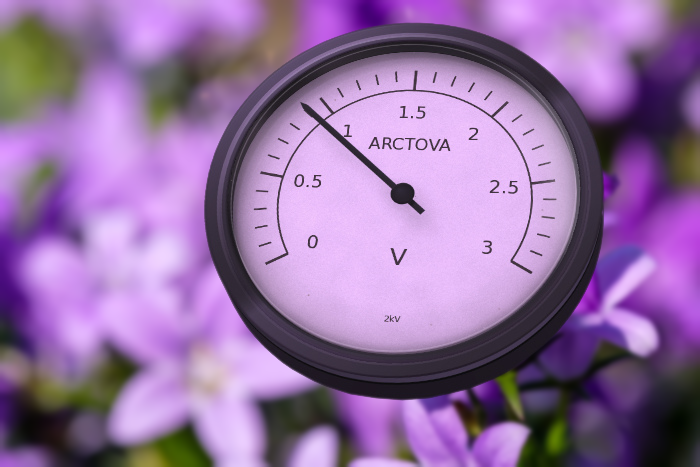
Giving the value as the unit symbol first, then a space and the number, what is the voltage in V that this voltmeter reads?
V 0.9
